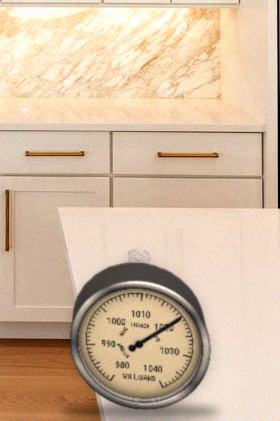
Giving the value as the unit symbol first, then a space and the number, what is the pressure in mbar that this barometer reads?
mbar 1020
